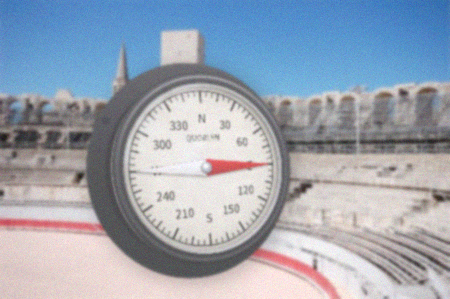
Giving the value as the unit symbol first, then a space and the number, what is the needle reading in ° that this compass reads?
° 90
